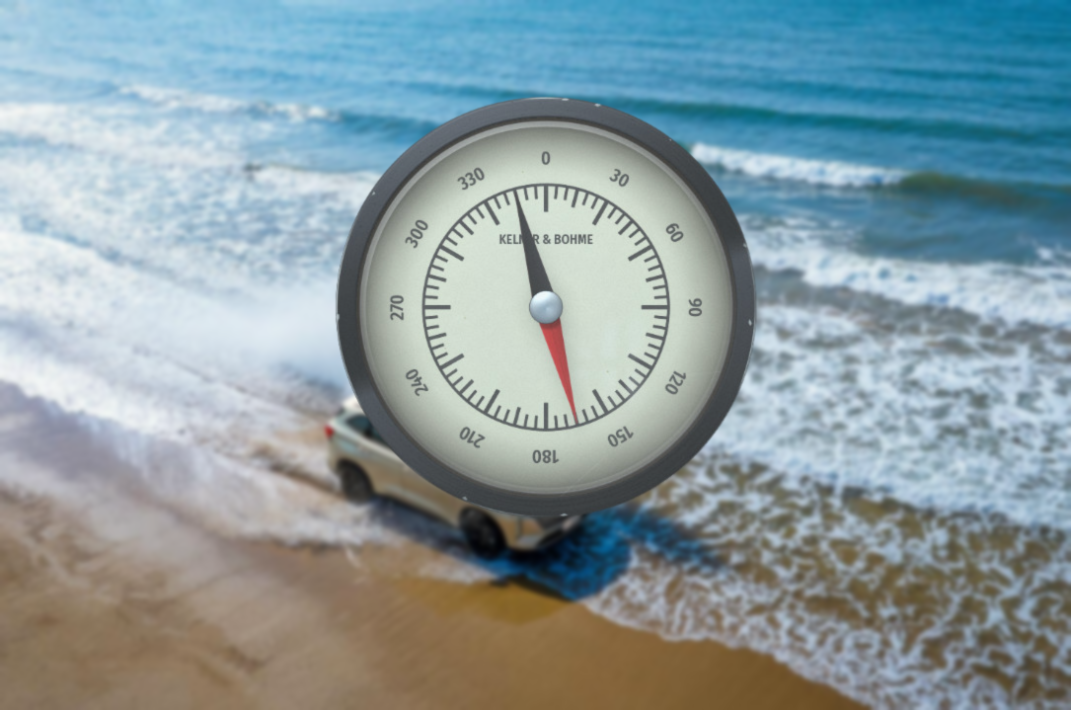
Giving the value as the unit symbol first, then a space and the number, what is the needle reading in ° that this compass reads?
° 165
